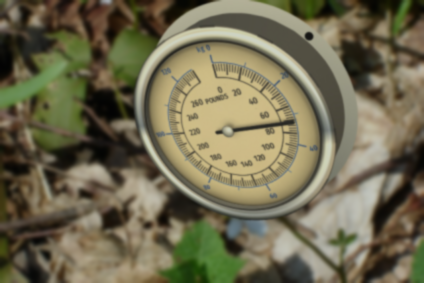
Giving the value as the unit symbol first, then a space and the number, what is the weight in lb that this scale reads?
lb 70
